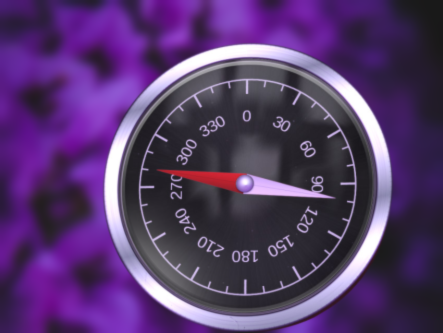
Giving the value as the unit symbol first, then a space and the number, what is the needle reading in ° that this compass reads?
° 280
